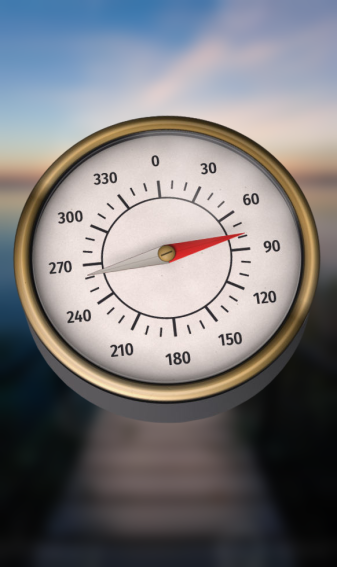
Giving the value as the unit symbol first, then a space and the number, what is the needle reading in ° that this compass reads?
° 80
